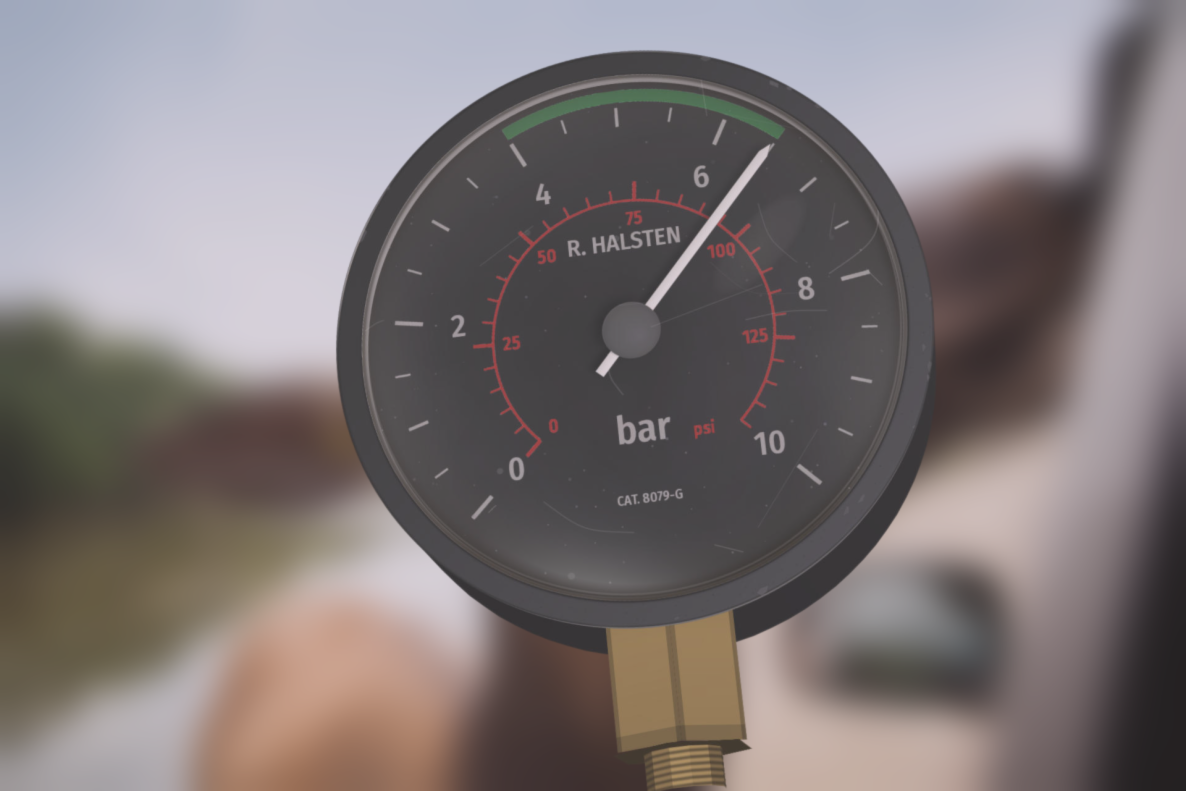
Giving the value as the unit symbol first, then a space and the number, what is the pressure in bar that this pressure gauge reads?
bar 6.5
